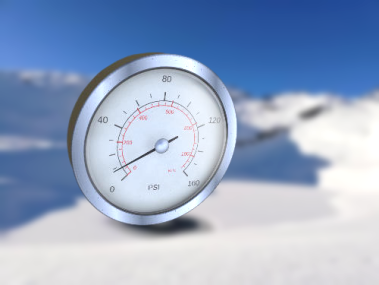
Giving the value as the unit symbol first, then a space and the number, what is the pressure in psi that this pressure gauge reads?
psi 10
